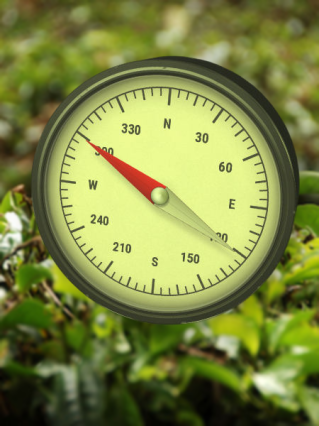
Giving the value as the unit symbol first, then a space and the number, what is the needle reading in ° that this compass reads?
° 300
